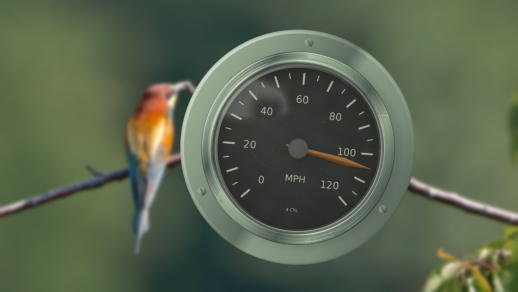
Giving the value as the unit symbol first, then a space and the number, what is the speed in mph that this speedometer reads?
mph 105
